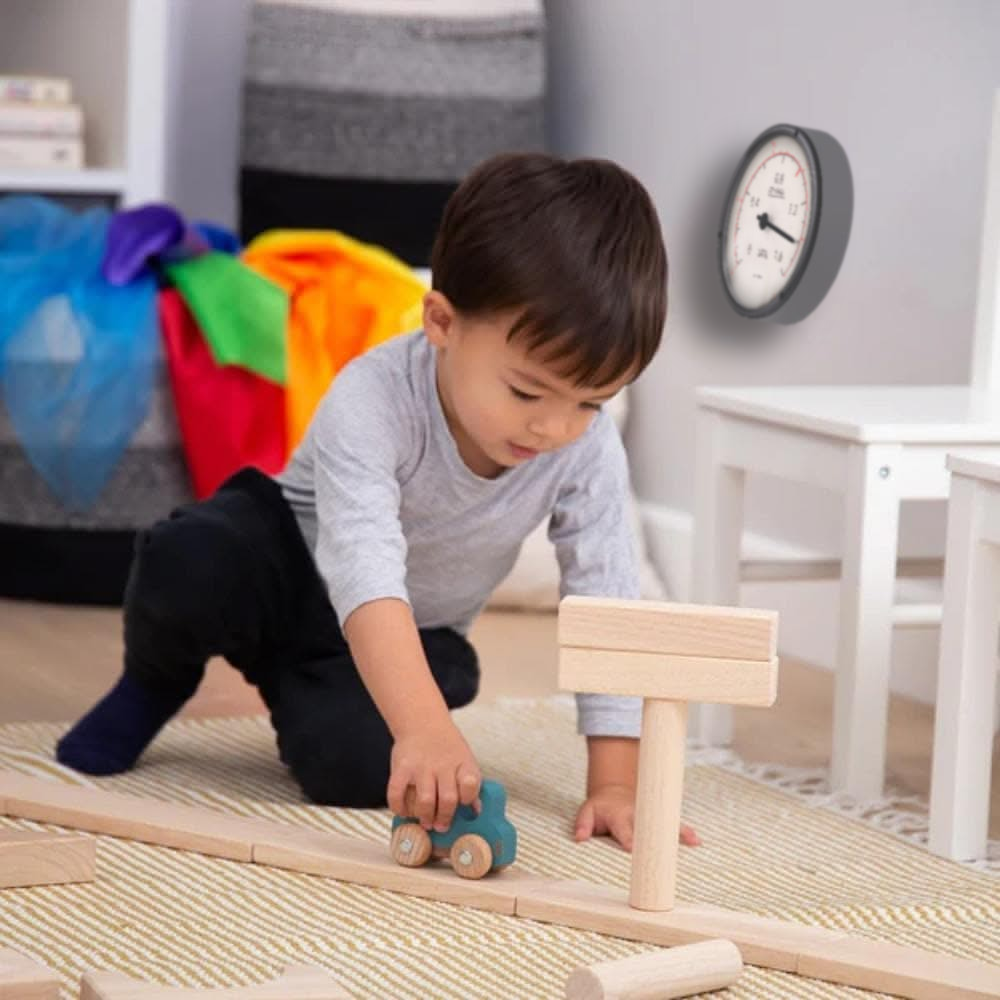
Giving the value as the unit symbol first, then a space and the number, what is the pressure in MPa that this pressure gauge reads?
MPa 1.4
